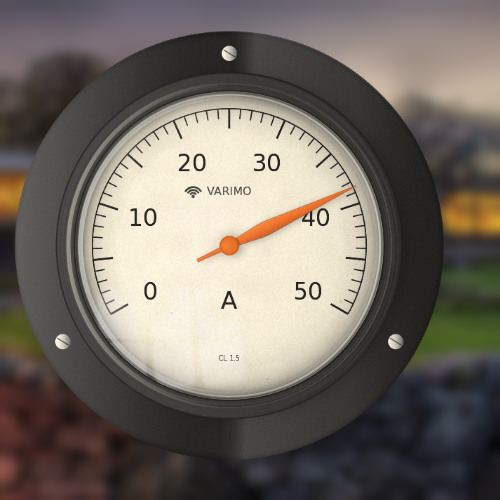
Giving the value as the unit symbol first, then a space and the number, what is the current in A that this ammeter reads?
A 38.5
